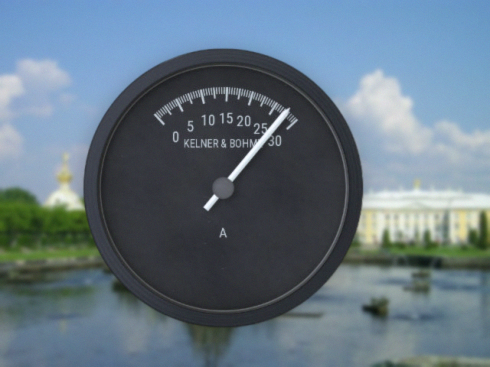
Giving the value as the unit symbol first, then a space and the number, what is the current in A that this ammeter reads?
A 27.5
